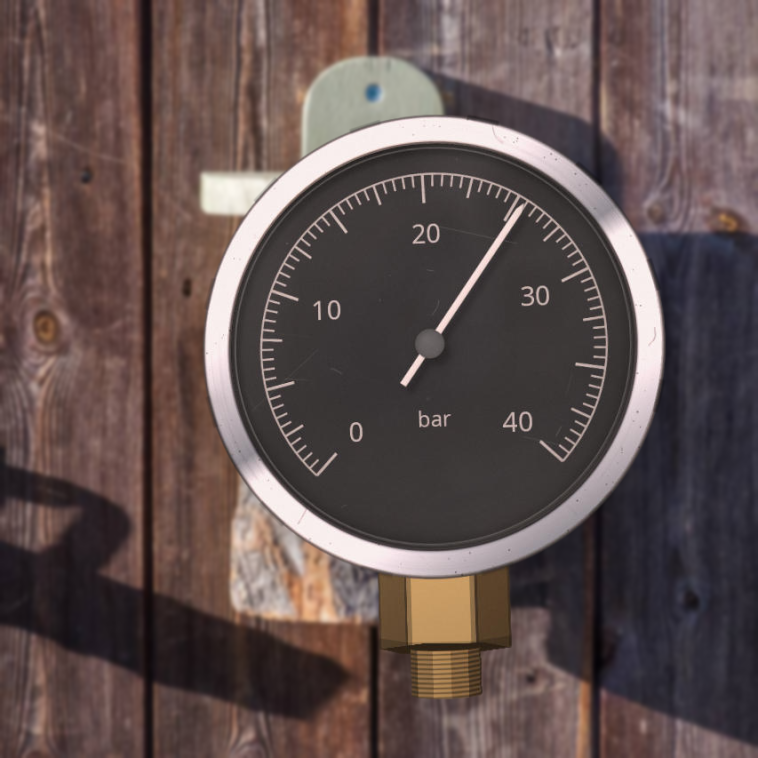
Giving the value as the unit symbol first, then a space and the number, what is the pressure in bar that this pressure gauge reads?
bar 25.5
